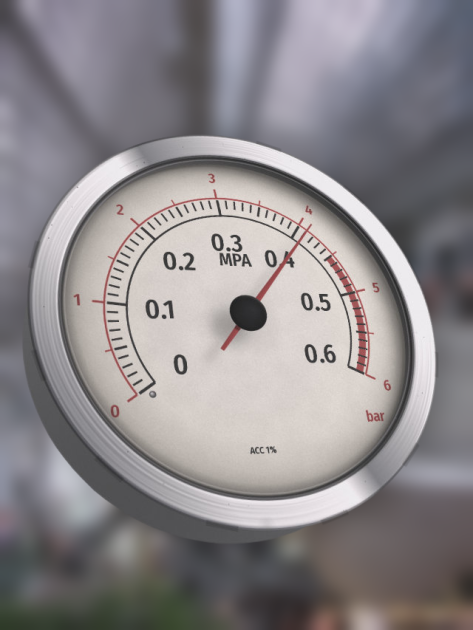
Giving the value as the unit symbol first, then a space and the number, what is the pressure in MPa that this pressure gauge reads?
MPa 0.41
